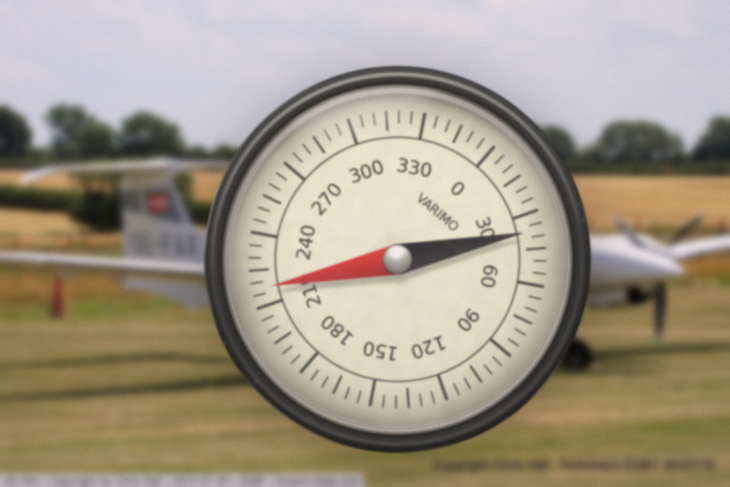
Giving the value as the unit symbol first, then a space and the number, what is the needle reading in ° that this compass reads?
° 217.5
